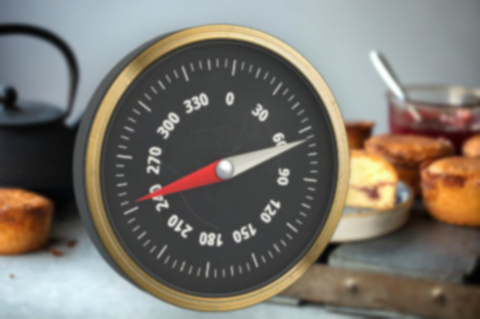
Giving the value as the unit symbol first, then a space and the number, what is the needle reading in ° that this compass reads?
° 245
